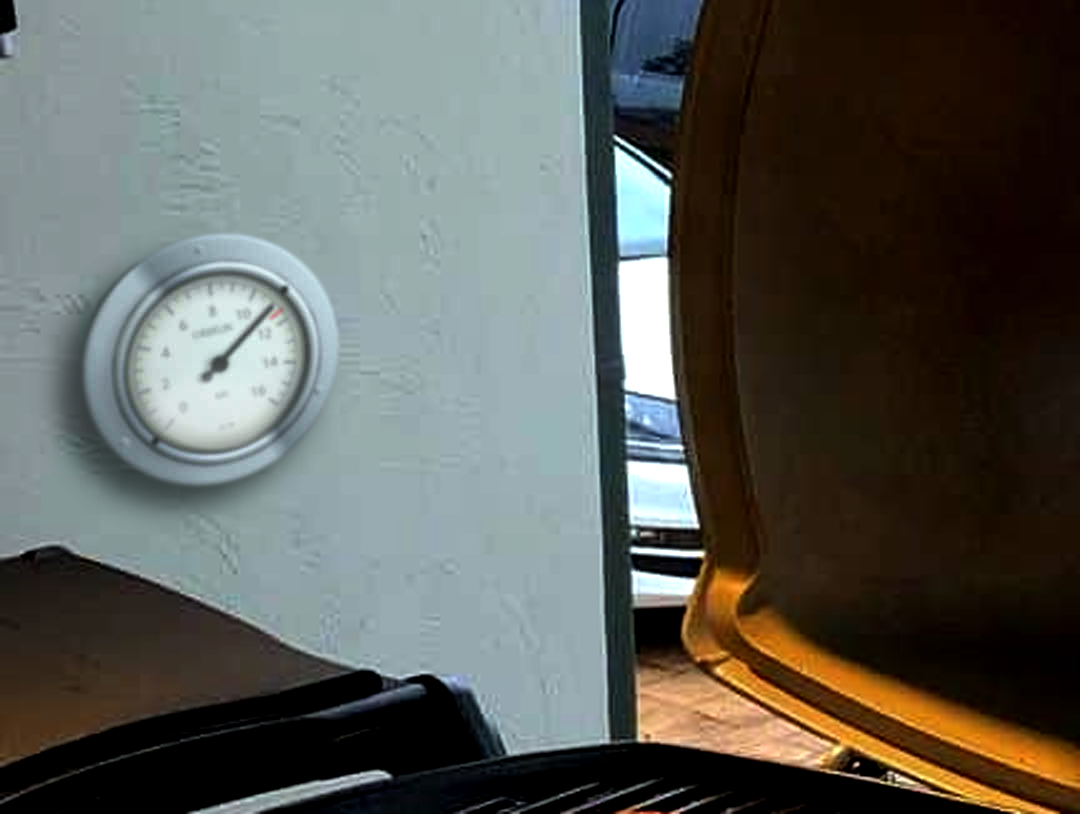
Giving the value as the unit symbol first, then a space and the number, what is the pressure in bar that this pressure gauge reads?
bar 11
